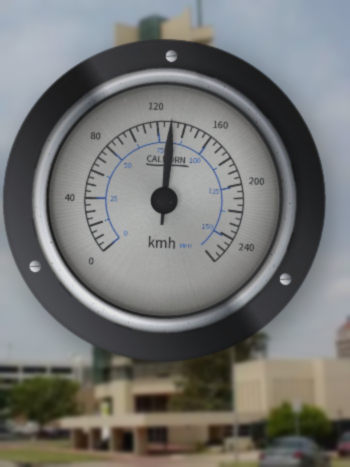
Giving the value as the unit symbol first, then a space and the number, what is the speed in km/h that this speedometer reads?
km/h 130
